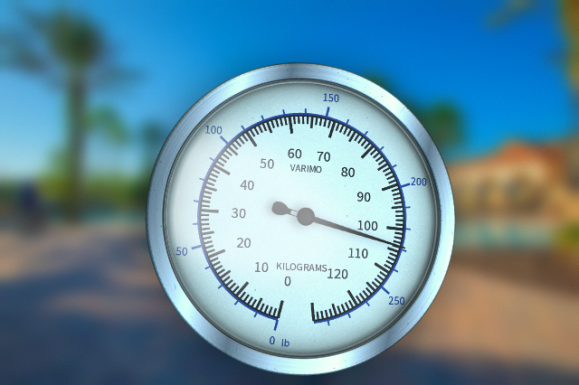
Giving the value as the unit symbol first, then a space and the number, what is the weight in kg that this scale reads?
kg 104
